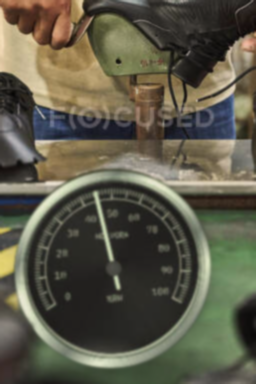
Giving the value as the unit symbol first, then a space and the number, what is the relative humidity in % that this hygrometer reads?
% 45
